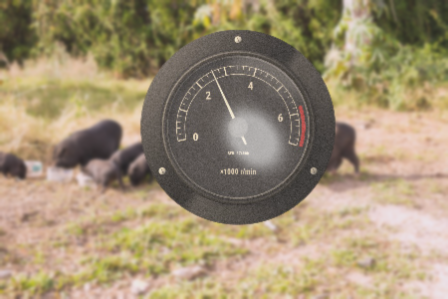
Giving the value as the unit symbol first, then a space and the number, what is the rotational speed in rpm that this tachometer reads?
rpm 2600
